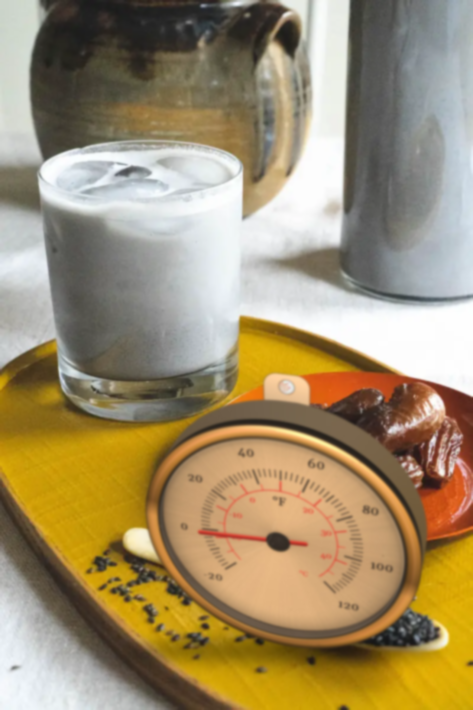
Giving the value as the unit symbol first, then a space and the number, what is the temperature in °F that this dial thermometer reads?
°F 0
